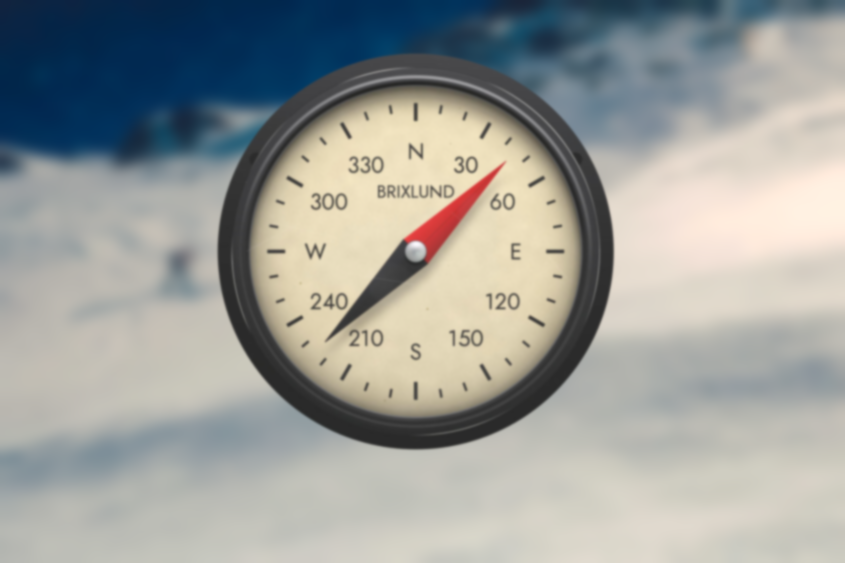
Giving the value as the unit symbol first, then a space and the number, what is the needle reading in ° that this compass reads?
° 45
